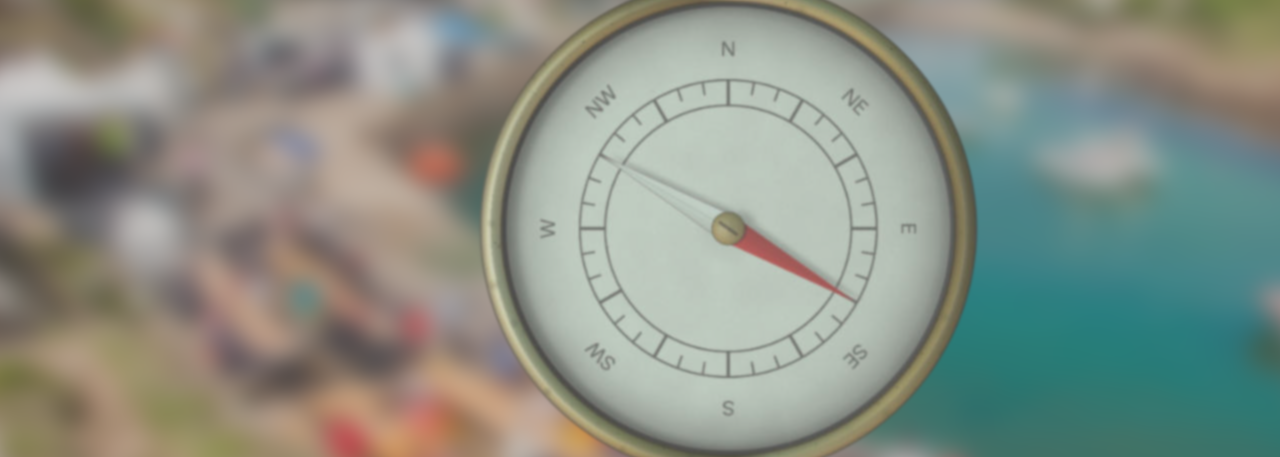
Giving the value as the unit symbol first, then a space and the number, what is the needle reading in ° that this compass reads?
° 120
